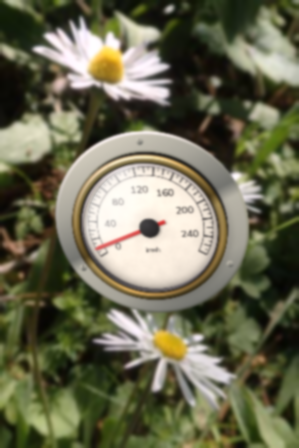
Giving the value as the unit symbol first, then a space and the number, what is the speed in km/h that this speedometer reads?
km/h 10
